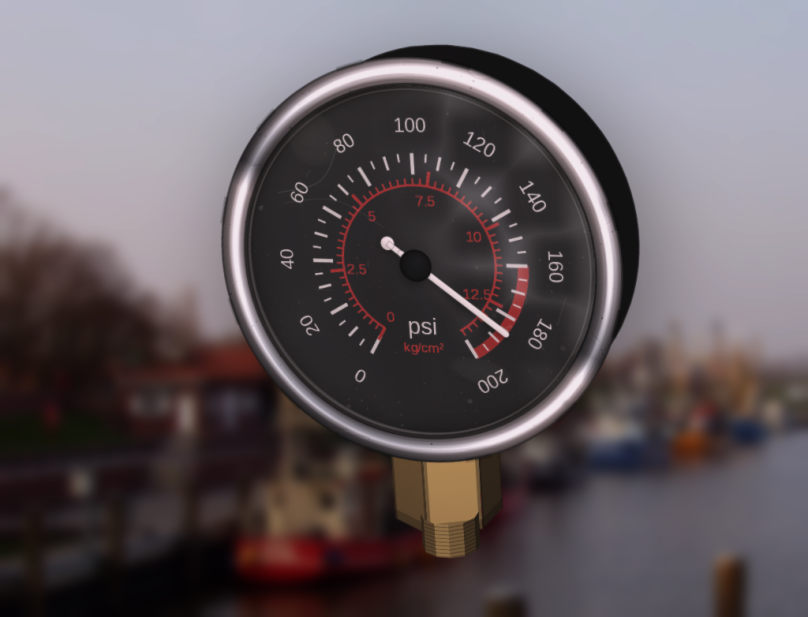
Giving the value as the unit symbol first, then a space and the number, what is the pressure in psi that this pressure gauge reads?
psi 185
